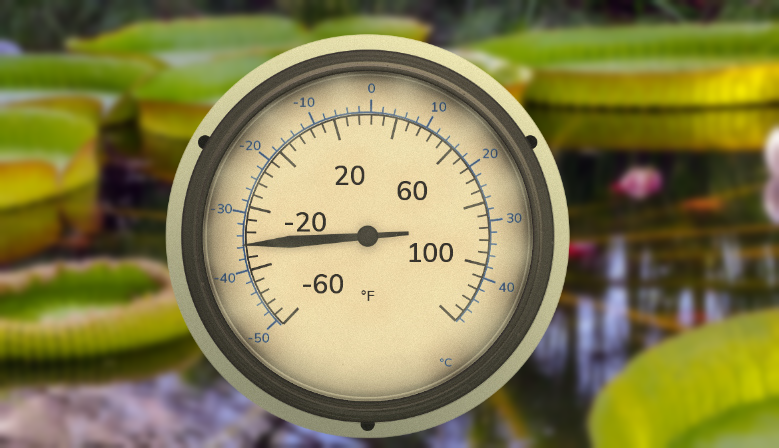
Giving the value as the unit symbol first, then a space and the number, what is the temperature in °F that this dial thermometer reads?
°F -32
